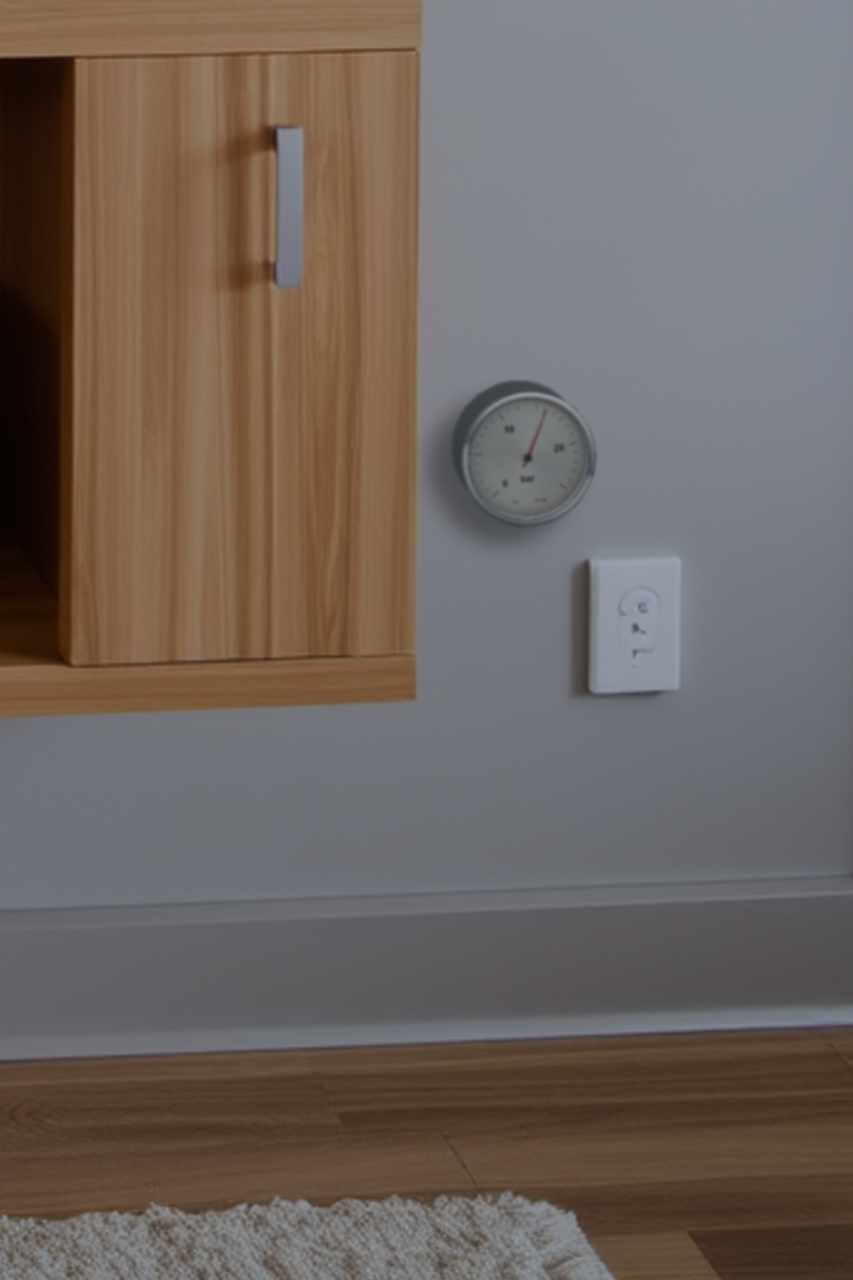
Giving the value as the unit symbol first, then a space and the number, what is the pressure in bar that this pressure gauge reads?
bar 15
